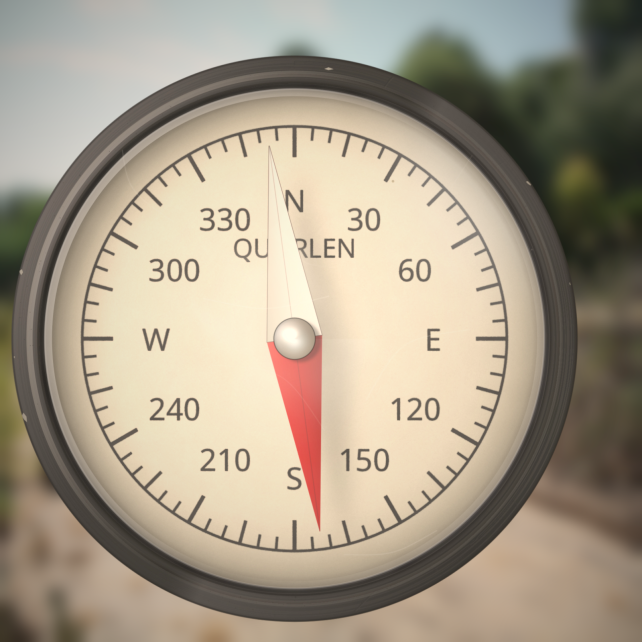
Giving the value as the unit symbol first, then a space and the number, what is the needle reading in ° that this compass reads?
° 172.5
